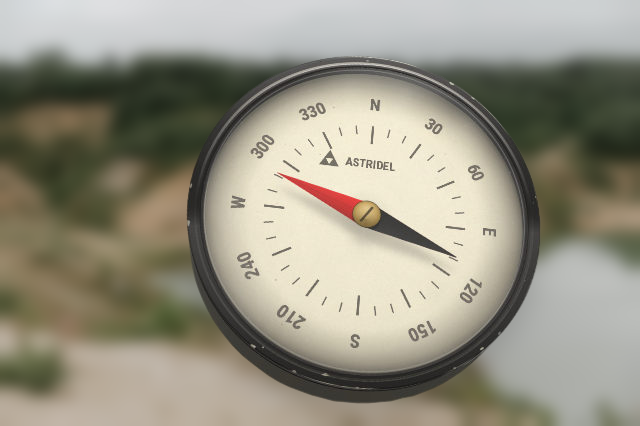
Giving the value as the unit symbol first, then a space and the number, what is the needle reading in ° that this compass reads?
° 290
